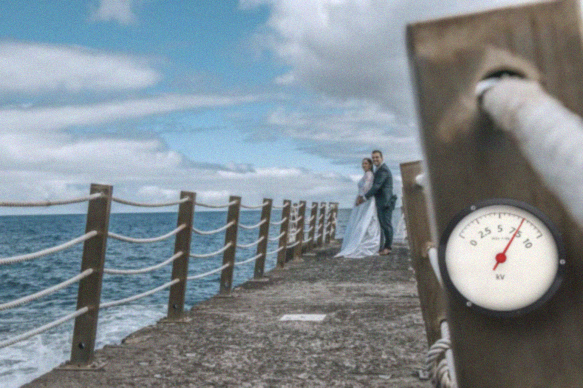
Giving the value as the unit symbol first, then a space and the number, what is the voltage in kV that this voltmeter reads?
kV 7.5
